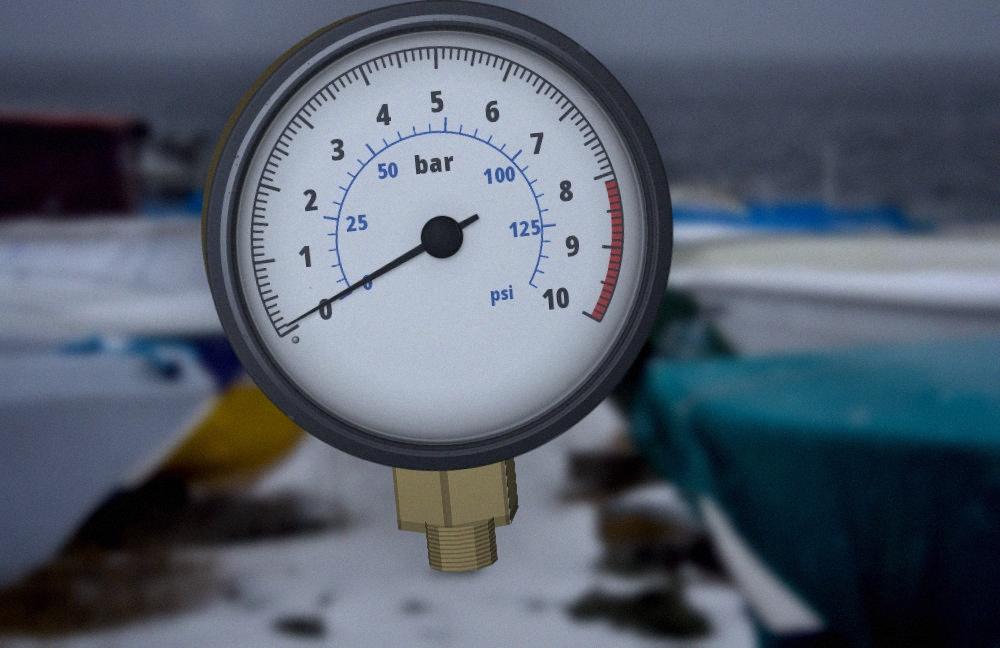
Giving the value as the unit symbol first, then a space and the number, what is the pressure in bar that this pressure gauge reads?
bar 0.1
